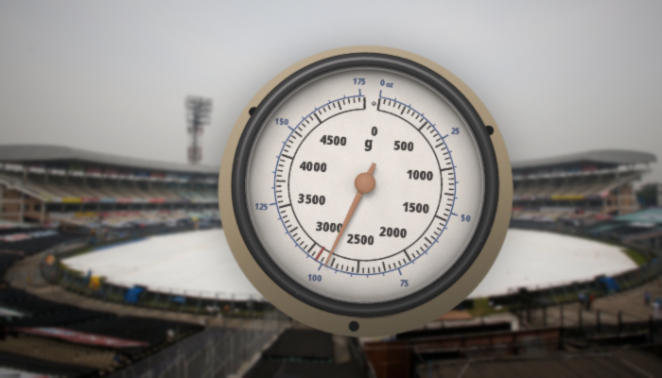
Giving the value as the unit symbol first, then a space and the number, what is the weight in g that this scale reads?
g 2800
